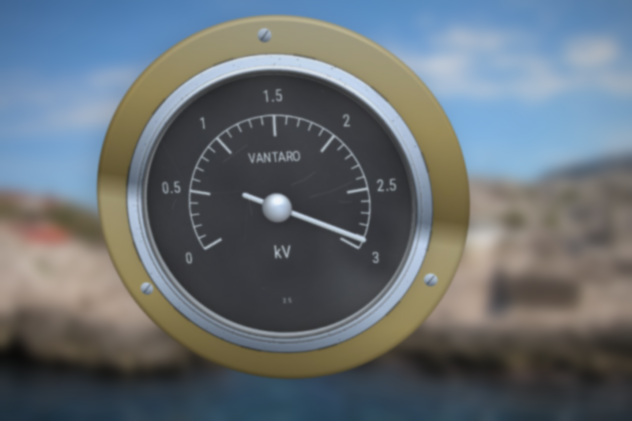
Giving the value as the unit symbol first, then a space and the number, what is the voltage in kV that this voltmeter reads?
kV 2.9
